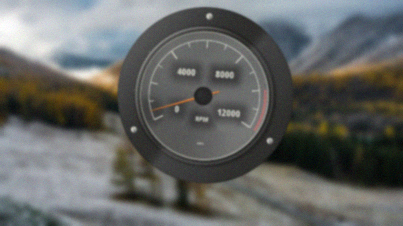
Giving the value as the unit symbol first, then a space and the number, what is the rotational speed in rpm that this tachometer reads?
rpm 500
